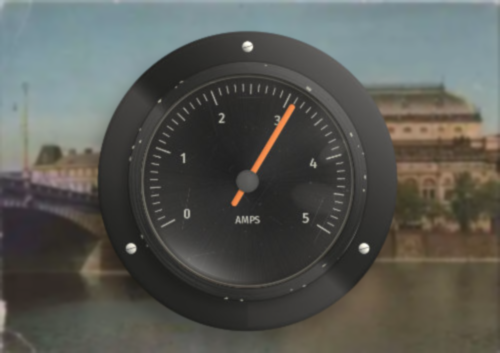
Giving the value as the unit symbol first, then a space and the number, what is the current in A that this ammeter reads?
A 3.1
